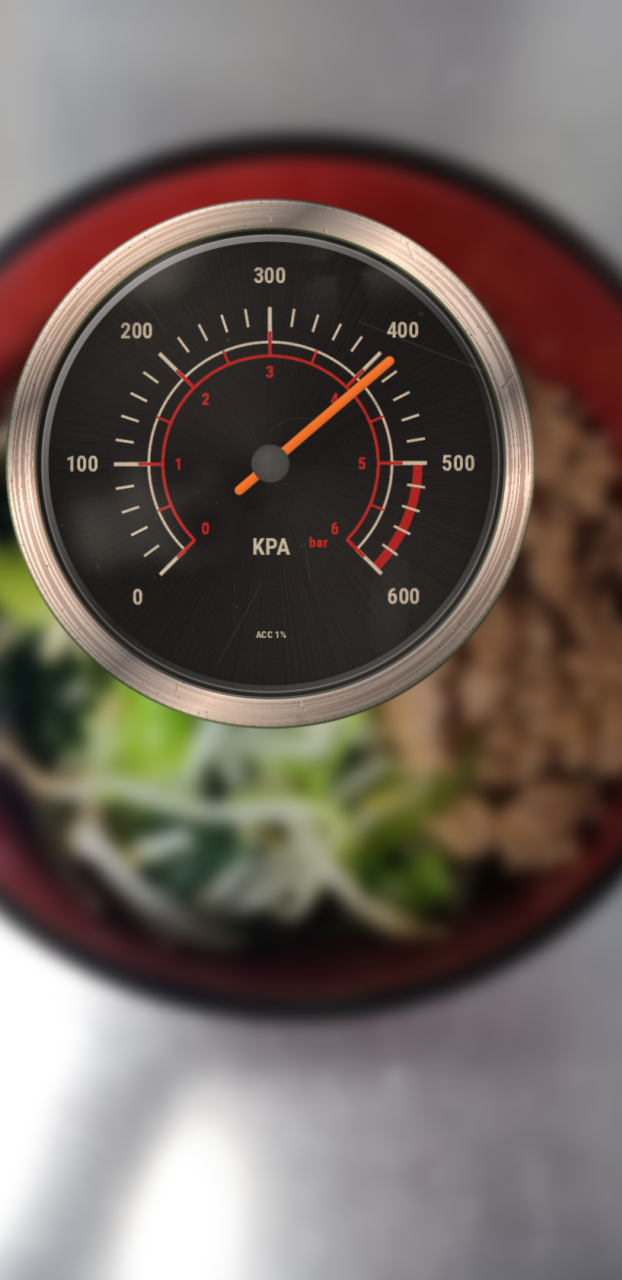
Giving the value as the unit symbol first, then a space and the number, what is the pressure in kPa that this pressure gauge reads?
kPa 410
